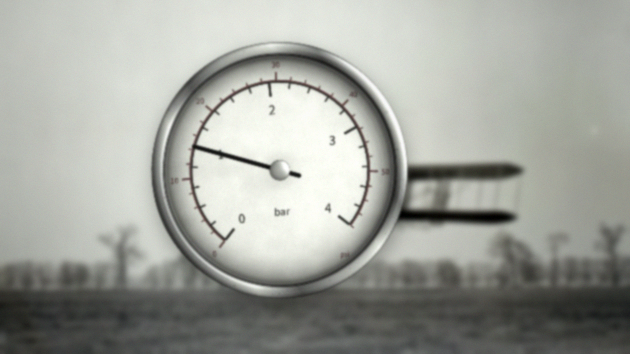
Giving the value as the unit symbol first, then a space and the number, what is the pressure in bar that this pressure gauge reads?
bar 1
